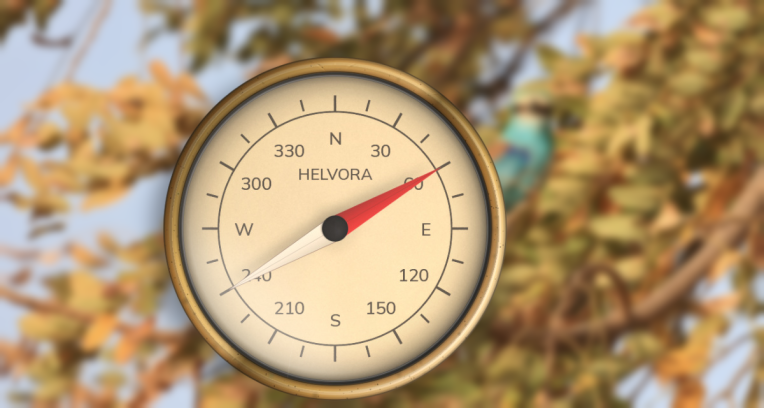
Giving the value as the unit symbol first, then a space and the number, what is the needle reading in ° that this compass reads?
° 60
